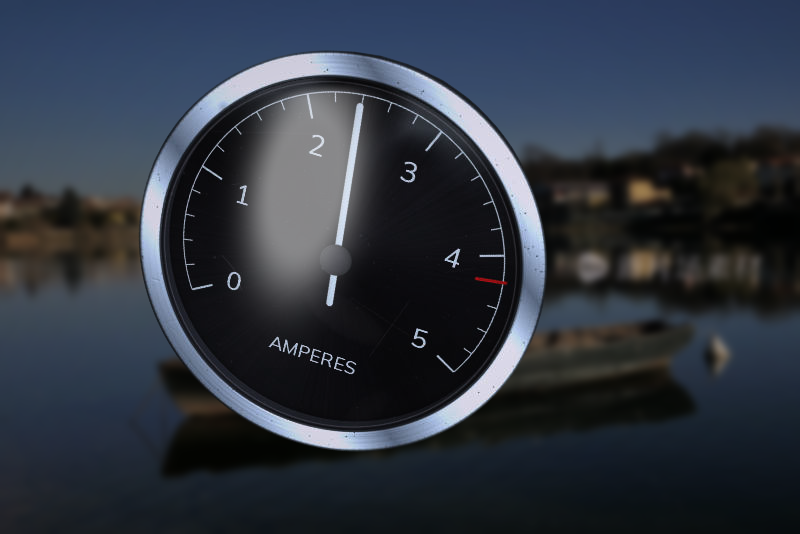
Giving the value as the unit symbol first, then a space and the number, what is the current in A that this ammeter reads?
A 2.4
